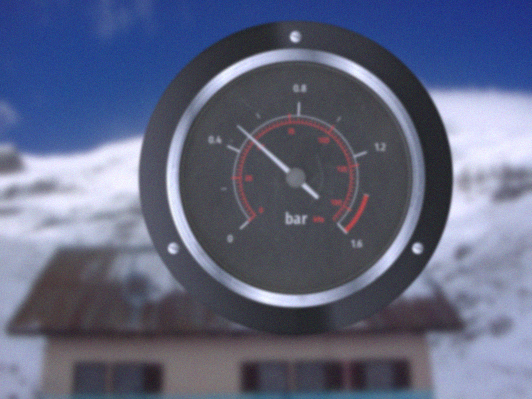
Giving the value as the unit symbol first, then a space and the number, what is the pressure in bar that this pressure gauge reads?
bar 0.5
